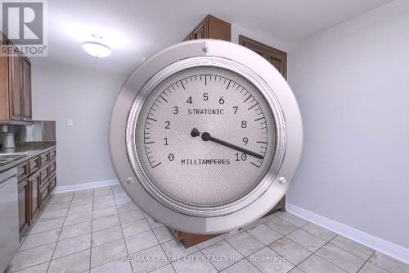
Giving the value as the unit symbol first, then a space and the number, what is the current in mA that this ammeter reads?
mA 9.6
